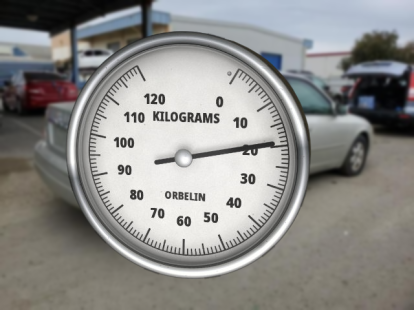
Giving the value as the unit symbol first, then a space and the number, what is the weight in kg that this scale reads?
kg 19
